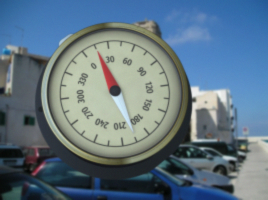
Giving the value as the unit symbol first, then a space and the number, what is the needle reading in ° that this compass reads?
° 15
